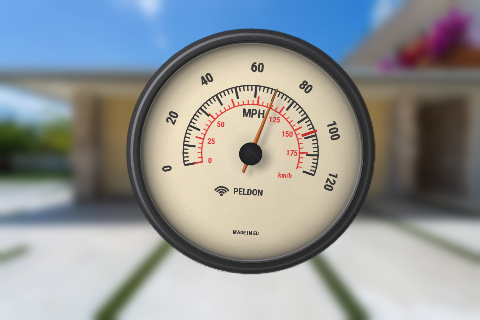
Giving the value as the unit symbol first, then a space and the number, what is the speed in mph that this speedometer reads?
mph 70
